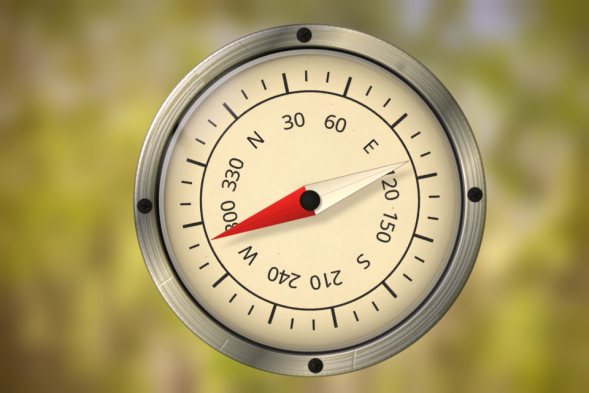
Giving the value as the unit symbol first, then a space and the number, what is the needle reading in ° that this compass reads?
° 290
